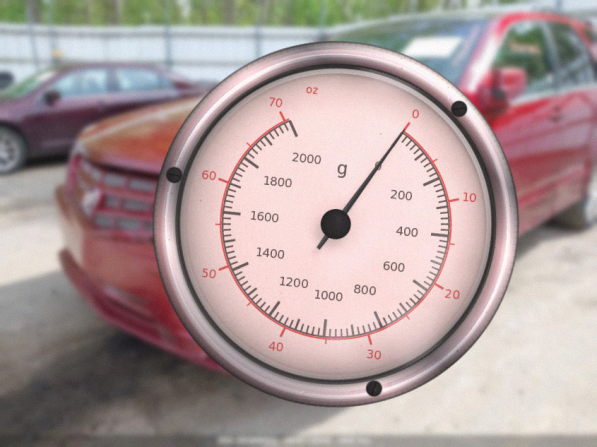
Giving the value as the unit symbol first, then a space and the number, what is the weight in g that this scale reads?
g 0
